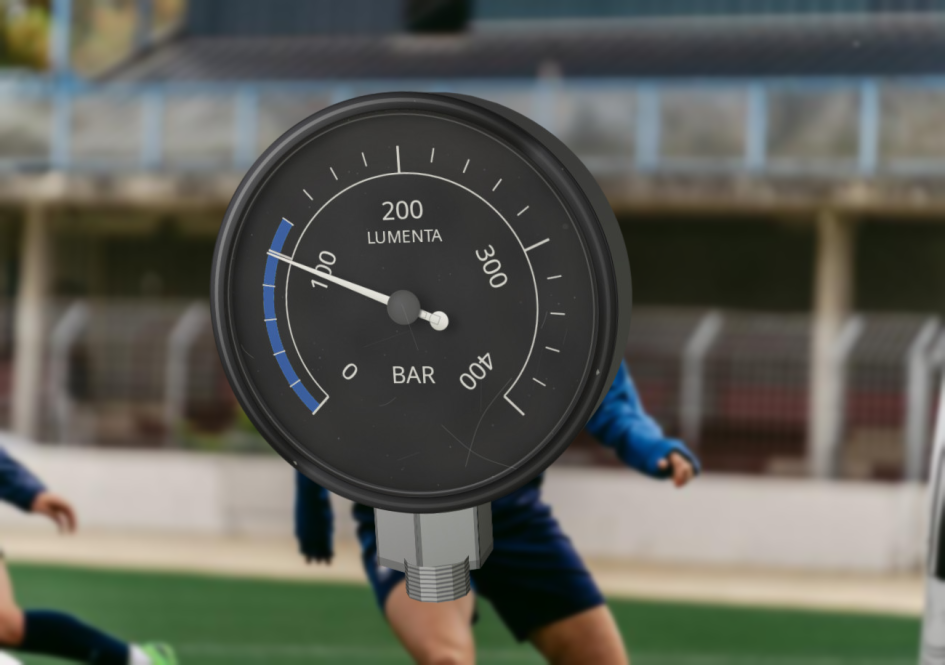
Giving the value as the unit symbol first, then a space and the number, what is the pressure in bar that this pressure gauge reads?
bar 100
